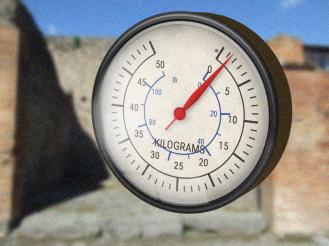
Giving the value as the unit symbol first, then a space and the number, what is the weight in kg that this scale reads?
kg 1.5
